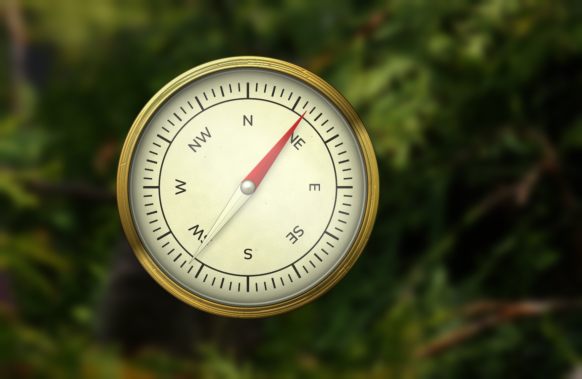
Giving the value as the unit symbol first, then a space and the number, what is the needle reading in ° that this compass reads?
° 37.5
